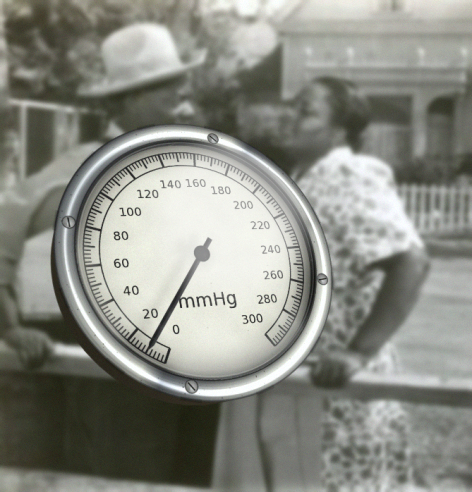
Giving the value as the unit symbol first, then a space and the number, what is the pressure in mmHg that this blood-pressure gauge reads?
mmHg 10
